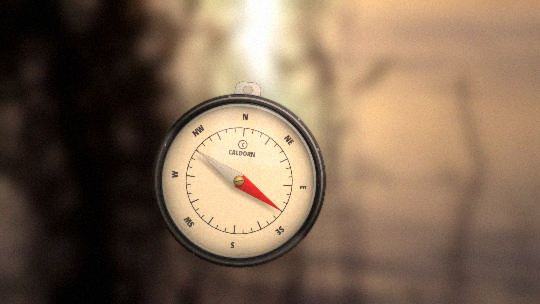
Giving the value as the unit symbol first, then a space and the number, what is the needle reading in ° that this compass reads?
° 120
